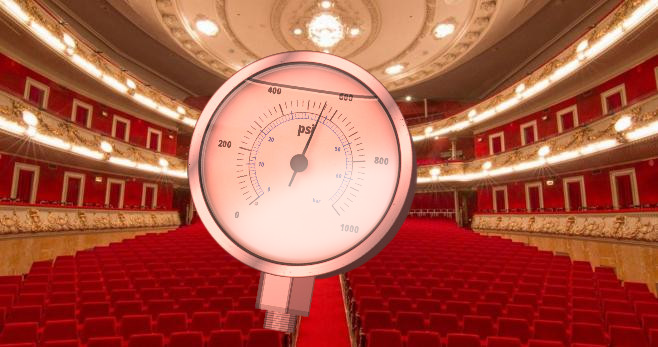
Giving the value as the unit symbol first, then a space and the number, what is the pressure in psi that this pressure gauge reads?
psi 560
